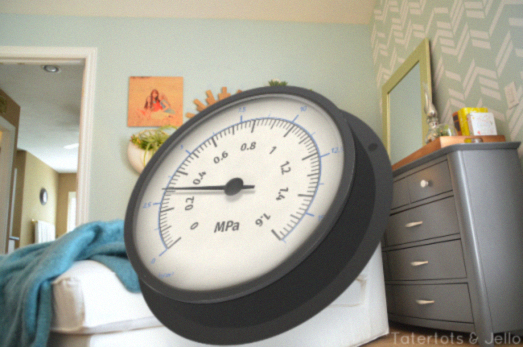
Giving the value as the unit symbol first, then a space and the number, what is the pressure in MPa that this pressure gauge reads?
MPa 0.3
